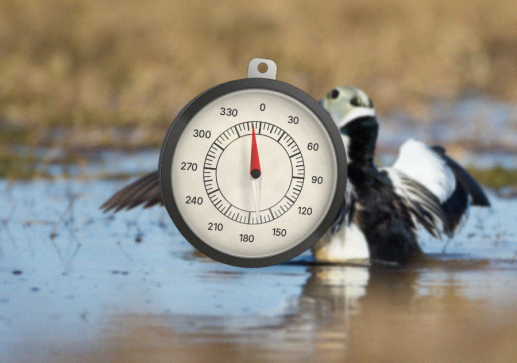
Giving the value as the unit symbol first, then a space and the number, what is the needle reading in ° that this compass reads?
° 350
